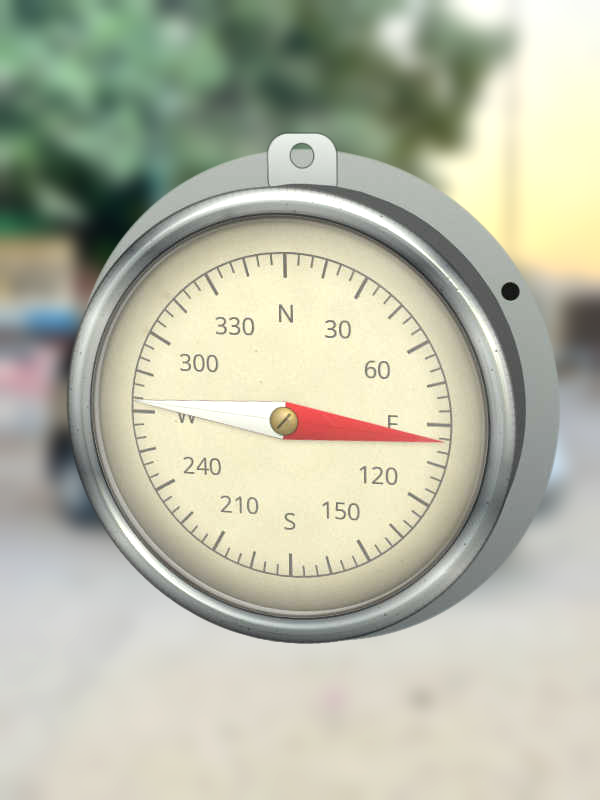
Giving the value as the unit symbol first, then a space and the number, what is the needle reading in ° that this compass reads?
° 95
